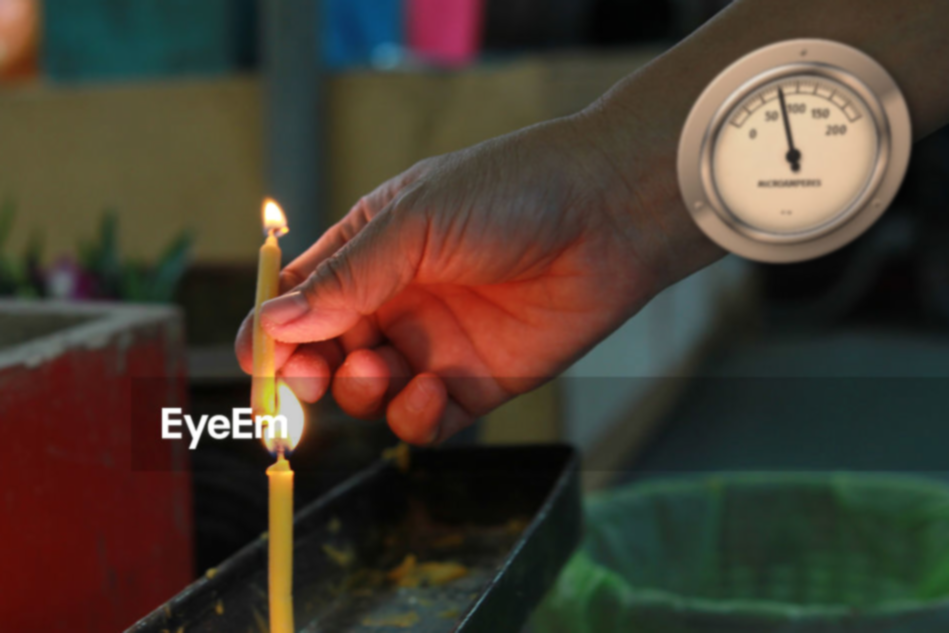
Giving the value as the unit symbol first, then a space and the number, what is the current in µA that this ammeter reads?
µA 75
